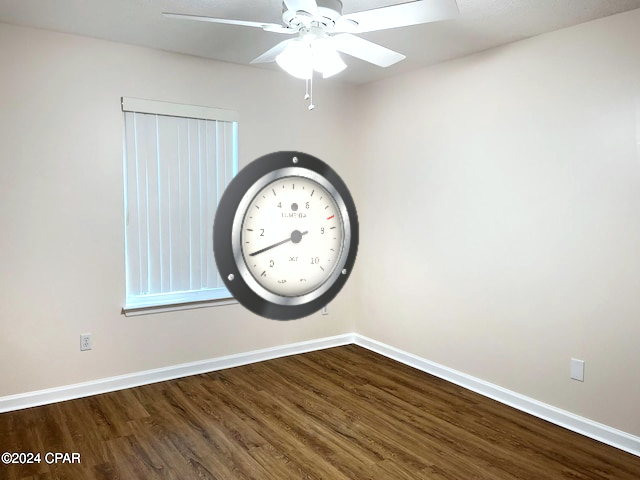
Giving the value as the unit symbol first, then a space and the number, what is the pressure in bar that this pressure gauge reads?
bar 1
